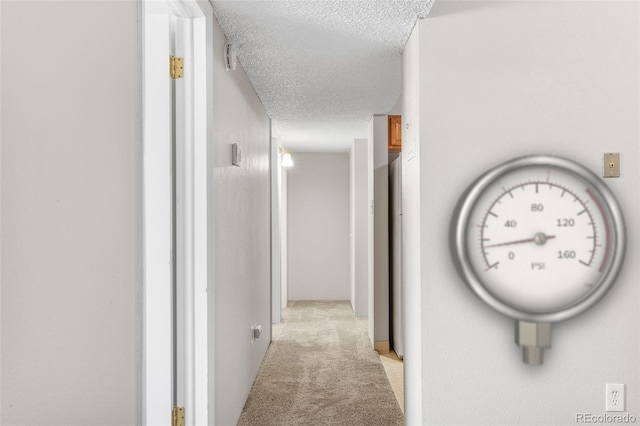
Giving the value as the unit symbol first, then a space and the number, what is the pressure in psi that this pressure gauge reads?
psi 15
